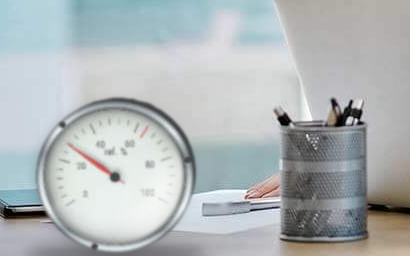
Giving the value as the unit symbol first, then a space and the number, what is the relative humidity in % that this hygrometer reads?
% 28
